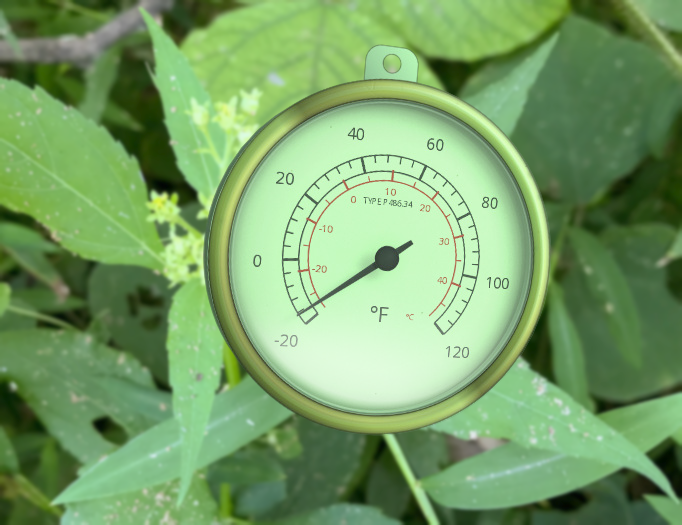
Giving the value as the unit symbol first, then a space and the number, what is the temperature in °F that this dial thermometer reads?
°F -16
